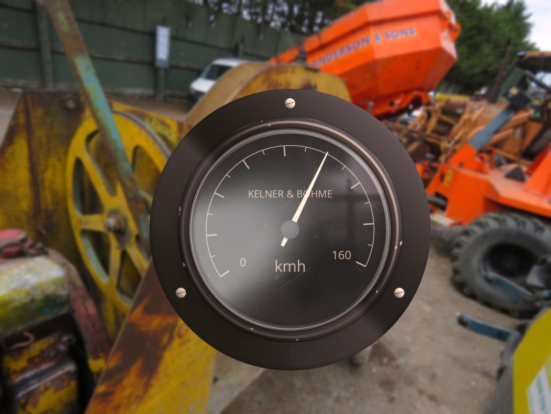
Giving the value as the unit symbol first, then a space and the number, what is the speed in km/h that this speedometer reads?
km/h 100
